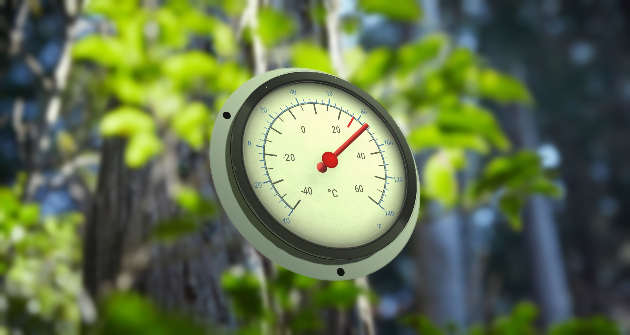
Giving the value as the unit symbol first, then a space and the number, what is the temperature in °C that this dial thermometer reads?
°C 30
